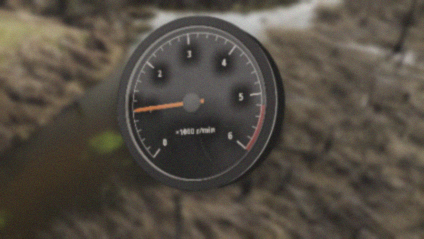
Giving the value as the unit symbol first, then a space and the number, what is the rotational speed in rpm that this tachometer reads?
rpm 1000
